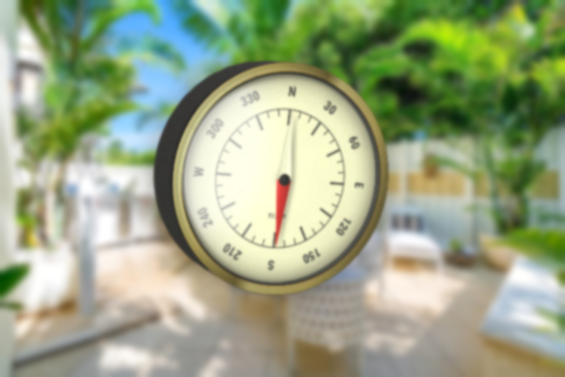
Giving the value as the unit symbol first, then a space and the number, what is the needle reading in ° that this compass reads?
° 180
